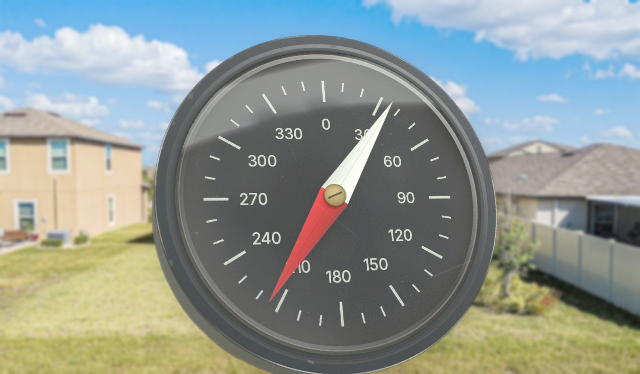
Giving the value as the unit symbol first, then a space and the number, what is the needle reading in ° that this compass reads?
° 215
